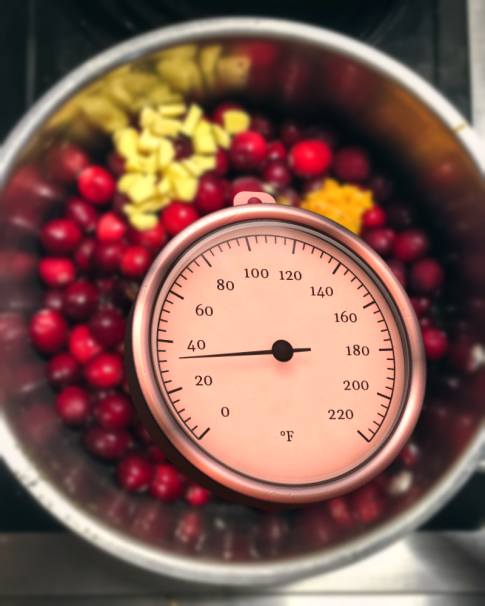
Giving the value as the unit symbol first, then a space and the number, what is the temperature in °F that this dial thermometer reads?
°F 32
